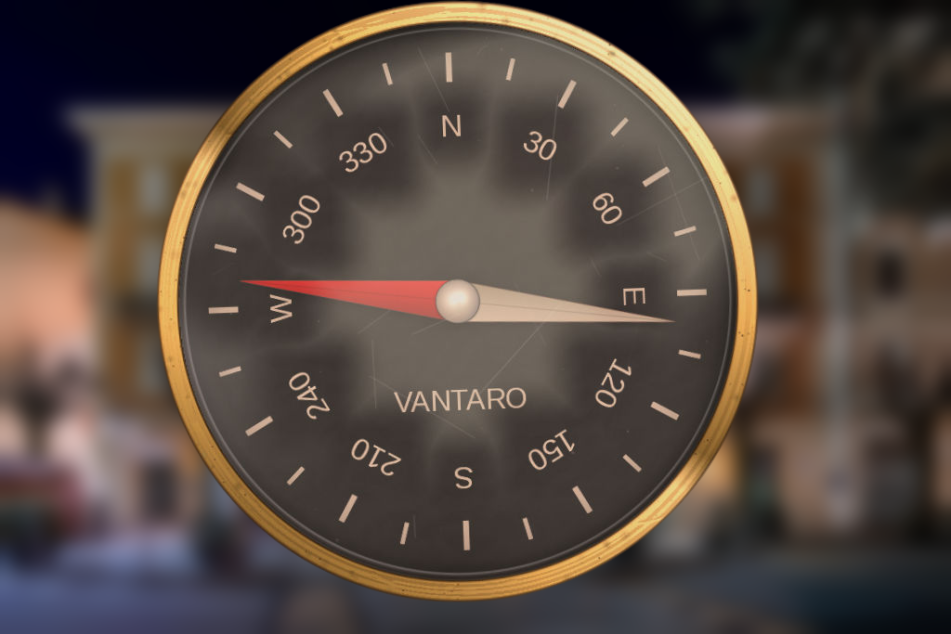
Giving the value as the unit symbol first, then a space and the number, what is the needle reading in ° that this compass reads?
° 277.5
